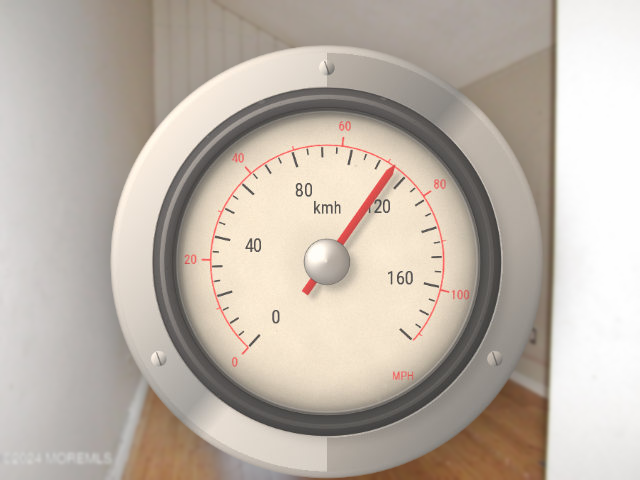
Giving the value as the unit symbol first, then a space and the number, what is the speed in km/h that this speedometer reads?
km/h 115
